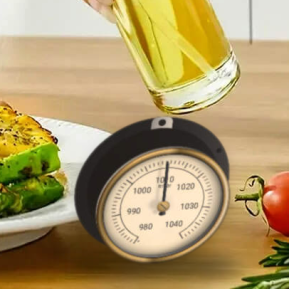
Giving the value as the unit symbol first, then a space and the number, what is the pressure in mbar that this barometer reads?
mbar 1010
